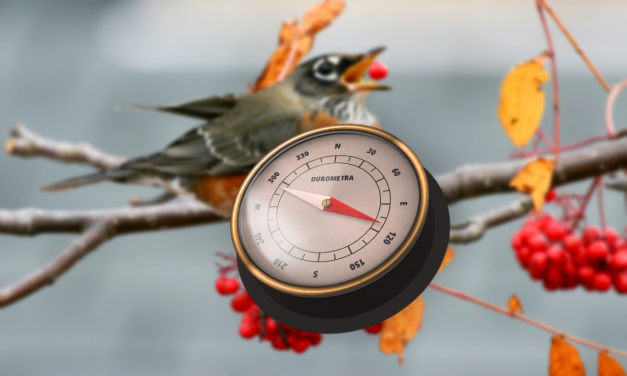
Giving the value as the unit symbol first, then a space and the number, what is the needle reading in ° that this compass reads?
° 112.5
